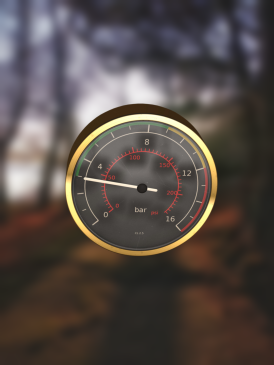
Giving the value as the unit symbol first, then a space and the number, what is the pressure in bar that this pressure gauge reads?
bar 3
